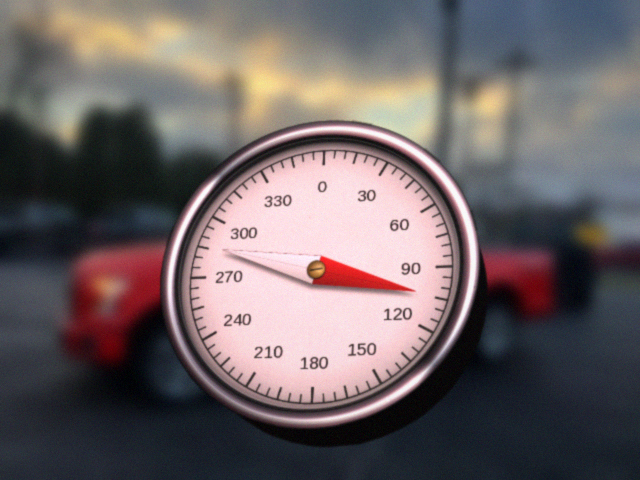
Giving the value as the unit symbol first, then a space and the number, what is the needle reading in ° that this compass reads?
° 105
